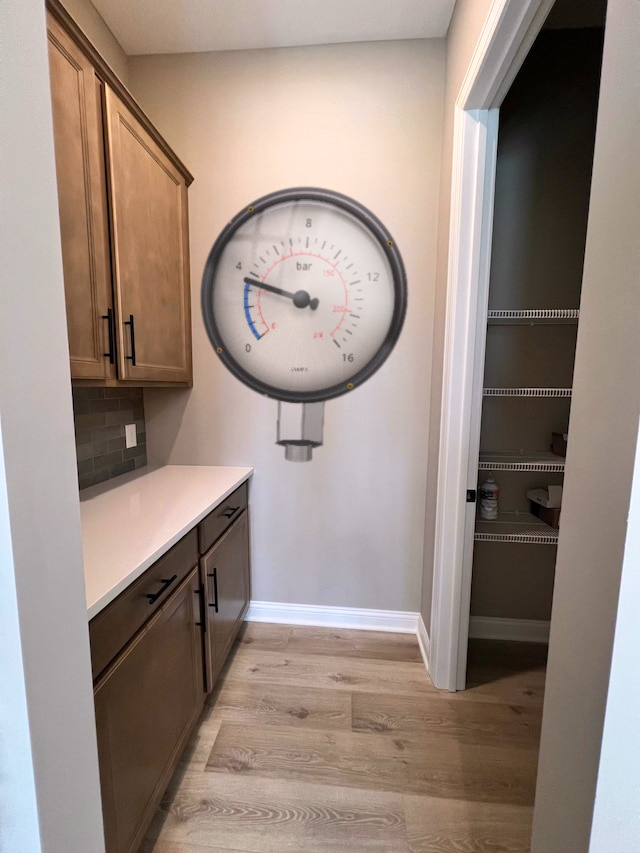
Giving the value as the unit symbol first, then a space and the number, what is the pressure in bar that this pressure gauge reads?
bar 3.5
